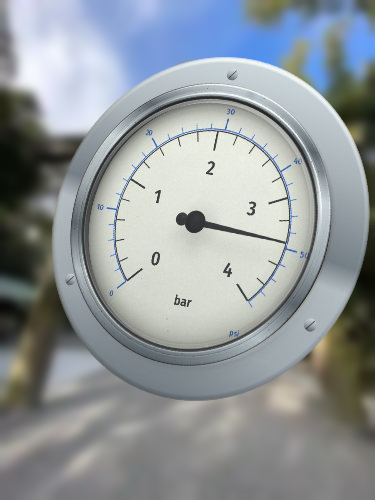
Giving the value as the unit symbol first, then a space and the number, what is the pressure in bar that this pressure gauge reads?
bar 3.4
